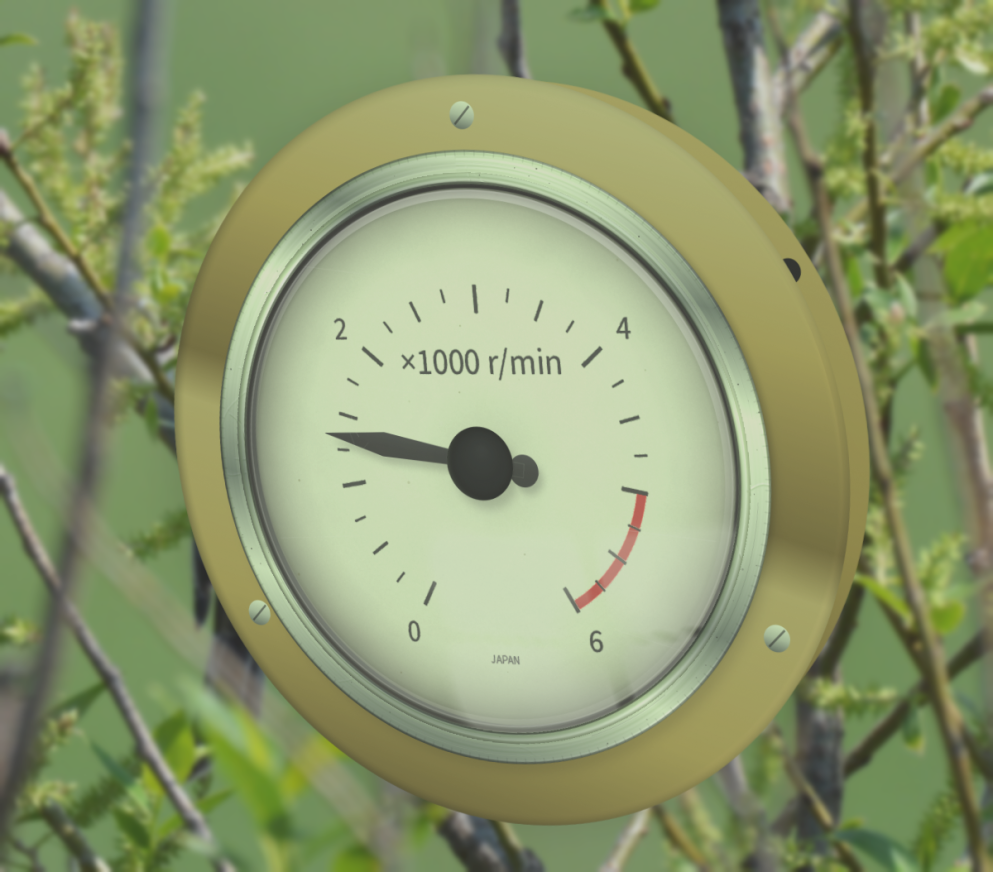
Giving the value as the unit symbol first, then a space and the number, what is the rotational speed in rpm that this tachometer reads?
rpm 1375
